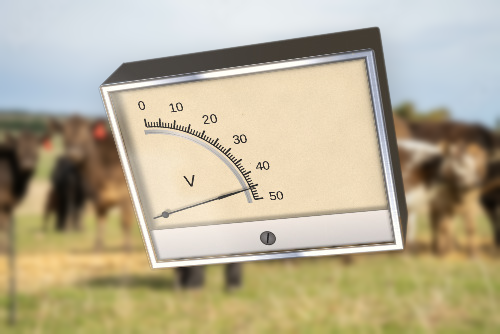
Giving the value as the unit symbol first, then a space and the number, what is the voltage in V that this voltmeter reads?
V 45
